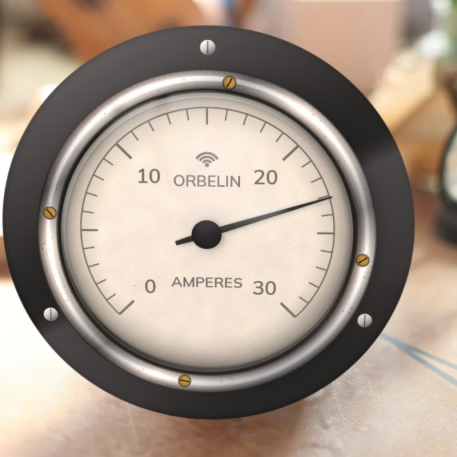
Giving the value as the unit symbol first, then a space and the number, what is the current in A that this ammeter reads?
A 23
